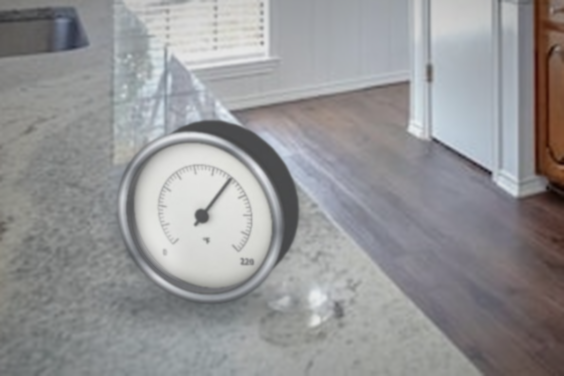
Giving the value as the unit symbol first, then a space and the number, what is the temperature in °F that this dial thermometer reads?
°F 140
